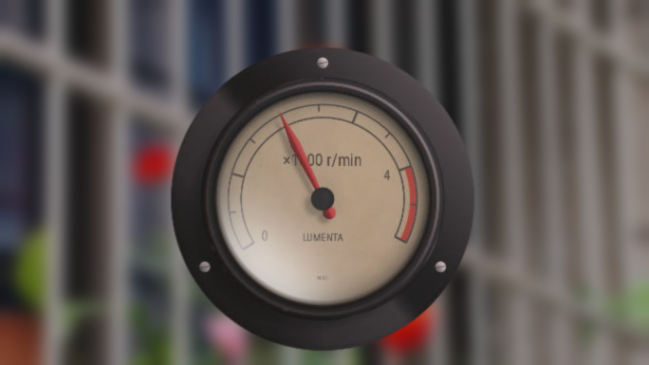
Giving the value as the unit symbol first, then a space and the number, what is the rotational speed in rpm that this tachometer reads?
rpm 2000
